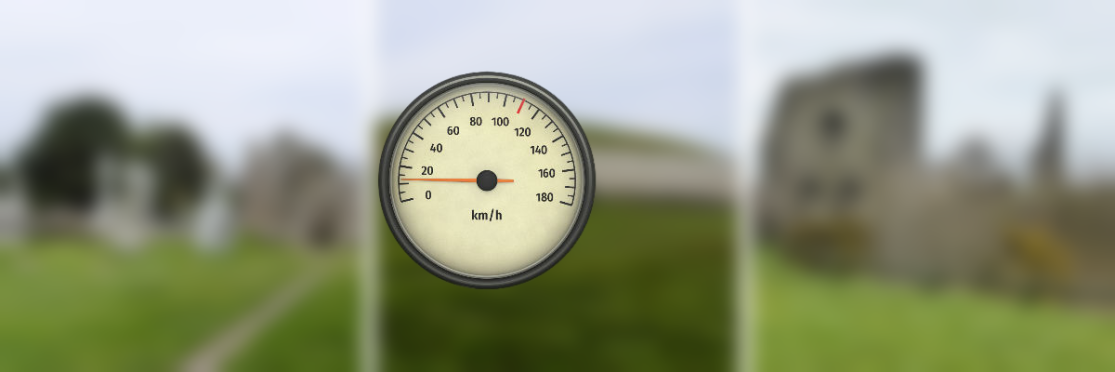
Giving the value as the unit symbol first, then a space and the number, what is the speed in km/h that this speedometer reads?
km/h 12.5
